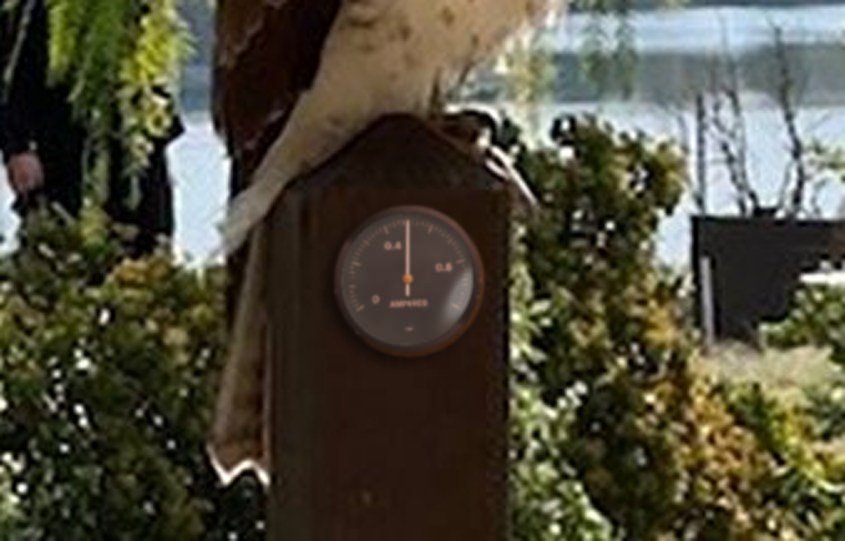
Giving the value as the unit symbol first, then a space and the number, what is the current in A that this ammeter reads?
A 0.5
